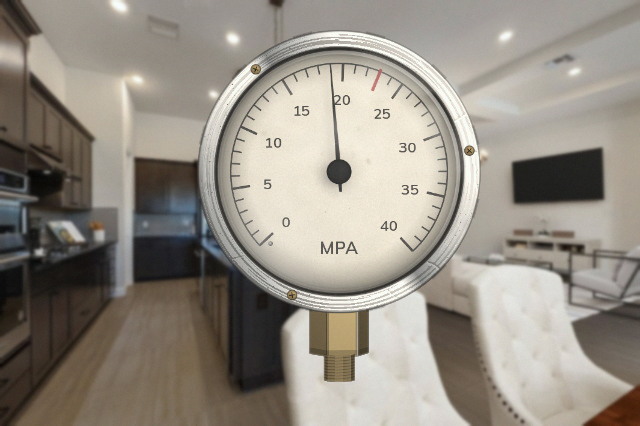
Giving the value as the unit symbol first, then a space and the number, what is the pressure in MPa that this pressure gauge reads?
MPa 19
